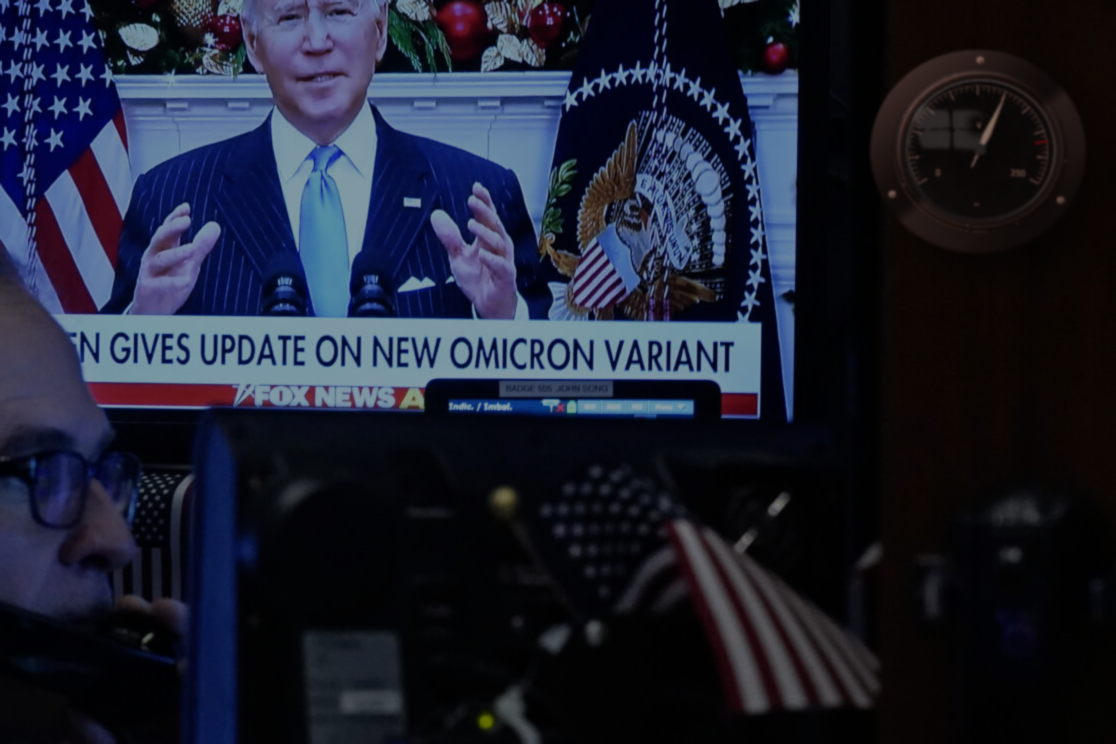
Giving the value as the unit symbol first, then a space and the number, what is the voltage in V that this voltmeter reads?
V 150
